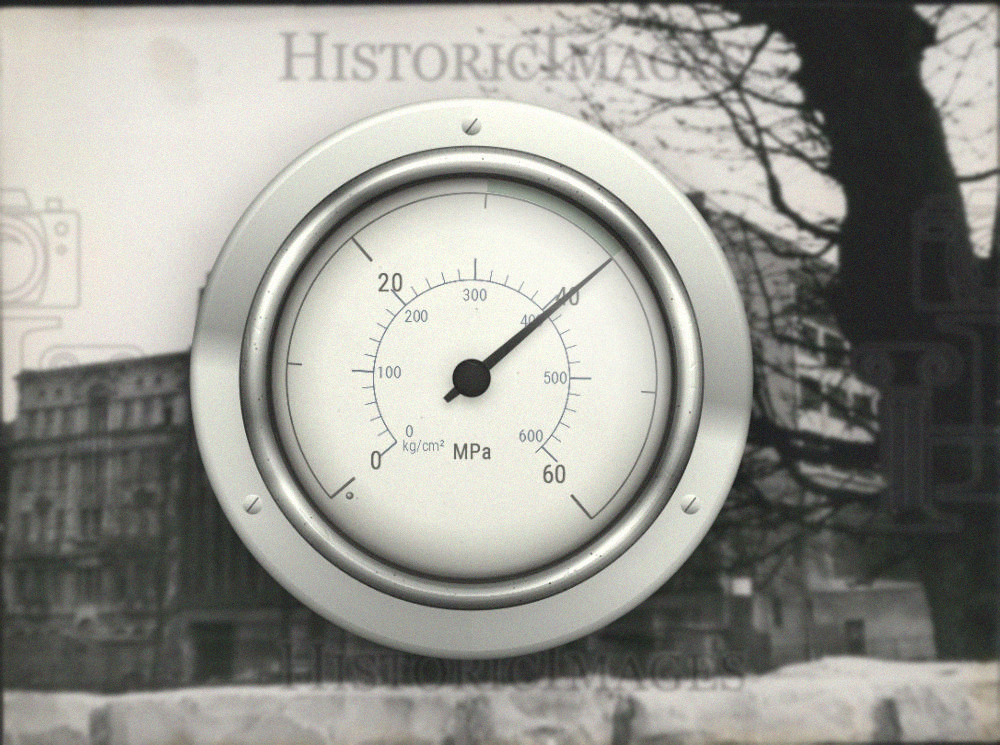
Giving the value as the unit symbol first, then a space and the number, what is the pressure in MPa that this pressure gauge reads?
MPa 40
